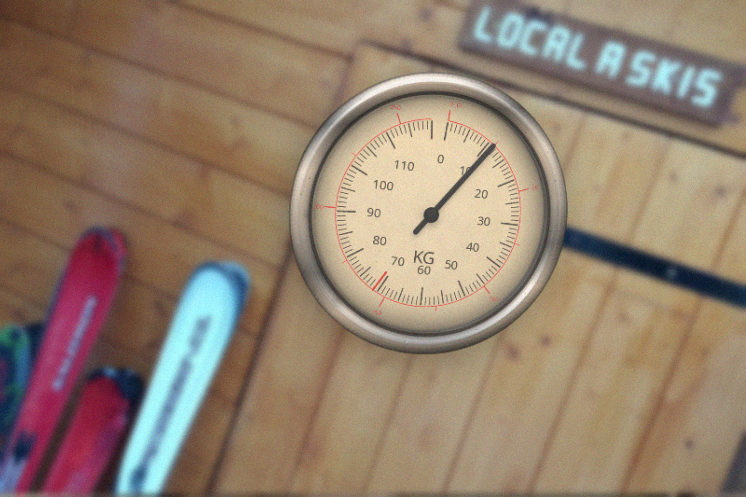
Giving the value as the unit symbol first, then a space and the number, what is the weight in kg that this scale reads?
kg 11
